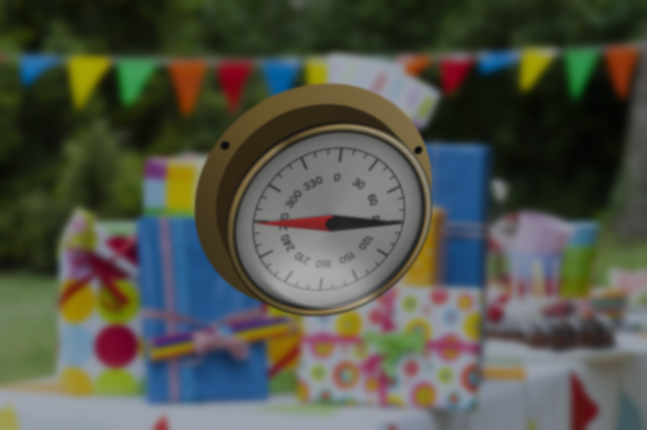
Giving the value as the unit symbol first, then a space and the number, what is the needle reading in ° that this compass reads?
° 270
